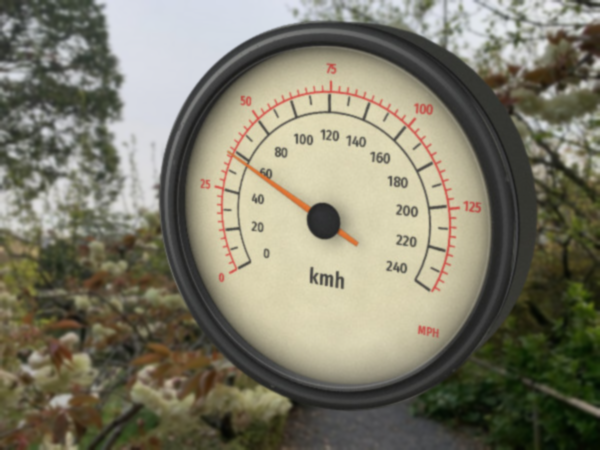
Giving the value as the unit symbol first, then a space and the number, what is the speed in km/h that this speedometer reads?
km/h 60
